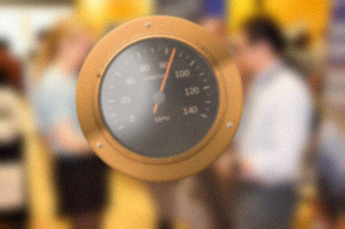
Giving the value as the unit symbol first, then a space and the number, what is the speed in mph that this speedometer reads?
mph 85
